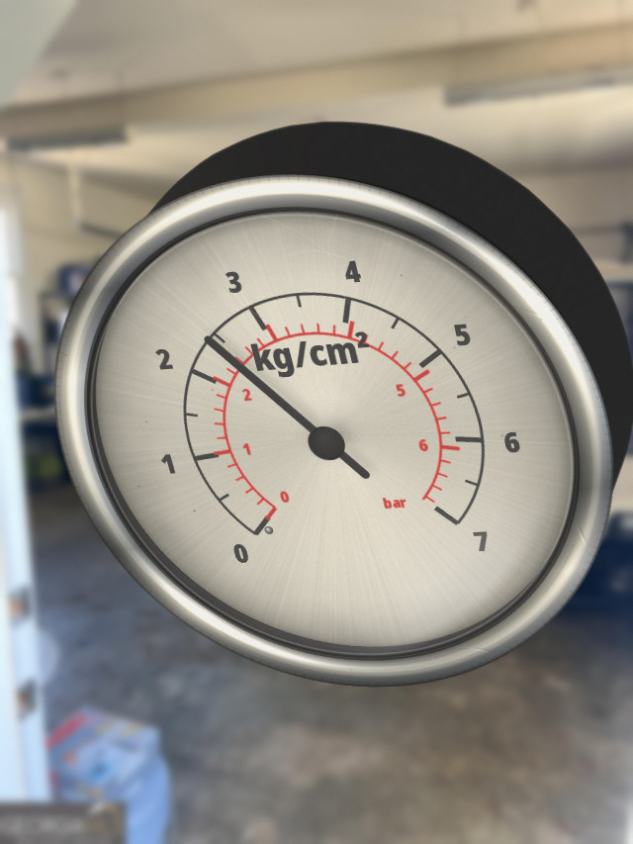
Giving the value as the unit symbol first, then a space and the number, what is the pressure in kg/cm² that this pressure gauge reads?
kg/cm² 2.5
